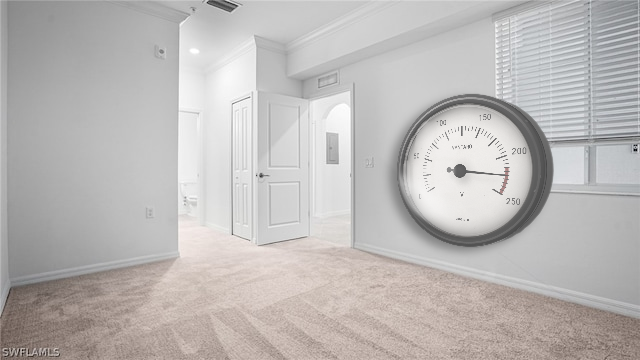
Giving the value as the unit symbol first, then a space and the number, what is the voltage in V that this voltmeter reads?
V 225
